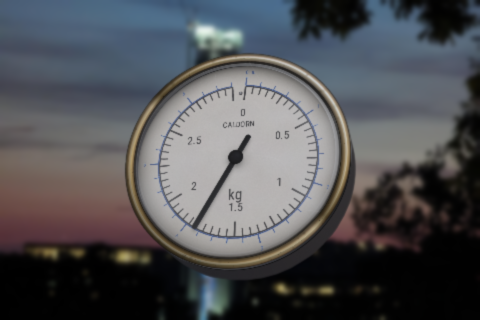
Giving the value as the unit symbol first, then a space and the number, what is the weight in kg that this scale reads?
kg 1.75
